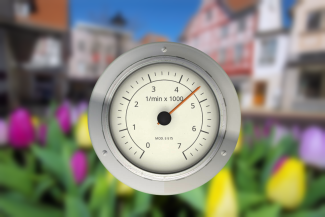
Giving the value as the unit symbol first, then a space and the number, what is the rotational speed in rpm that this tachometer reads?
rpm 4600
